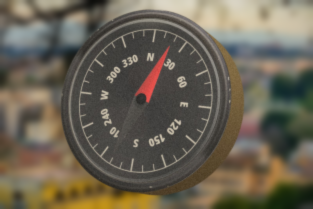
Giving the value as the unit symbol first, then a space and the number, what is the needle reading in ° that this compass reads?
° 20
